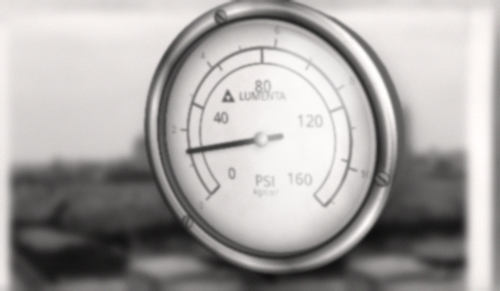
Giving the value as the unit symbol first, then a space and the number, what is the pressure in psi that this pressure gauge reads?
psi 20
